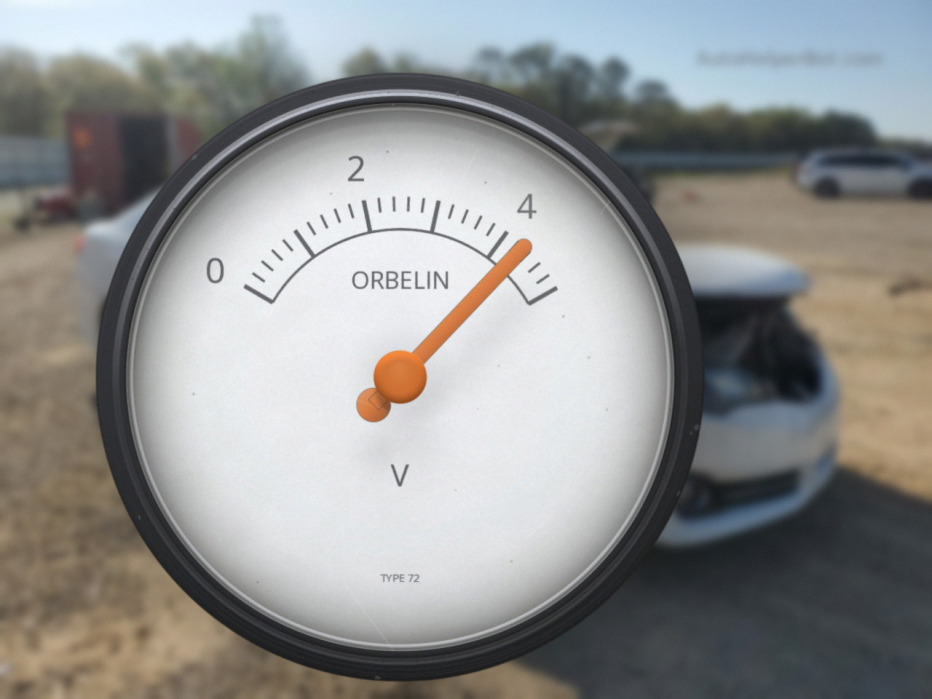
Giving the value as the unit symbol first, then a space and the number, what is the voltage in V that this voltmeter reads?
V 4.3
